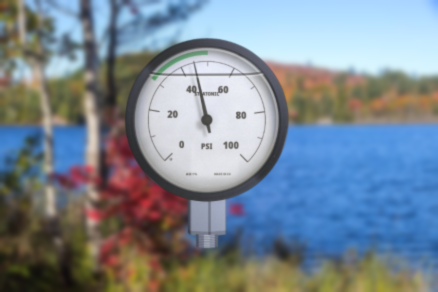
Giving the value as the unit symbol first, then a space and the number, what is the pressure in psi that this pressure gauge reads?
psi 45
